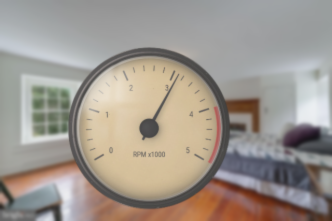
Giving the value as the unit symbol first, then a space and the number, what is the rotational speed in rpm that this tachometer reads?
rpm 3100
